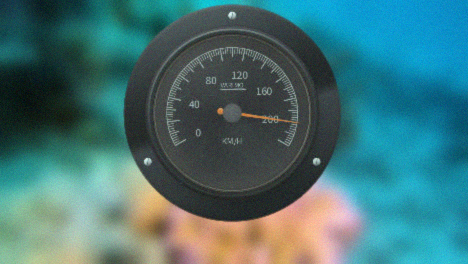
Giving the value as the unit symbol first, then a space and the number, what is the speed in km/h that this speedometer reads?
km/h 200
